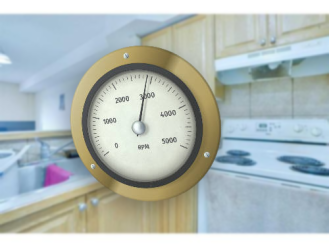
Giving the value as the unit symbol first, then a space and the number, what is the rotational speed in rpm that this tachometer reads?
rpm 2900
